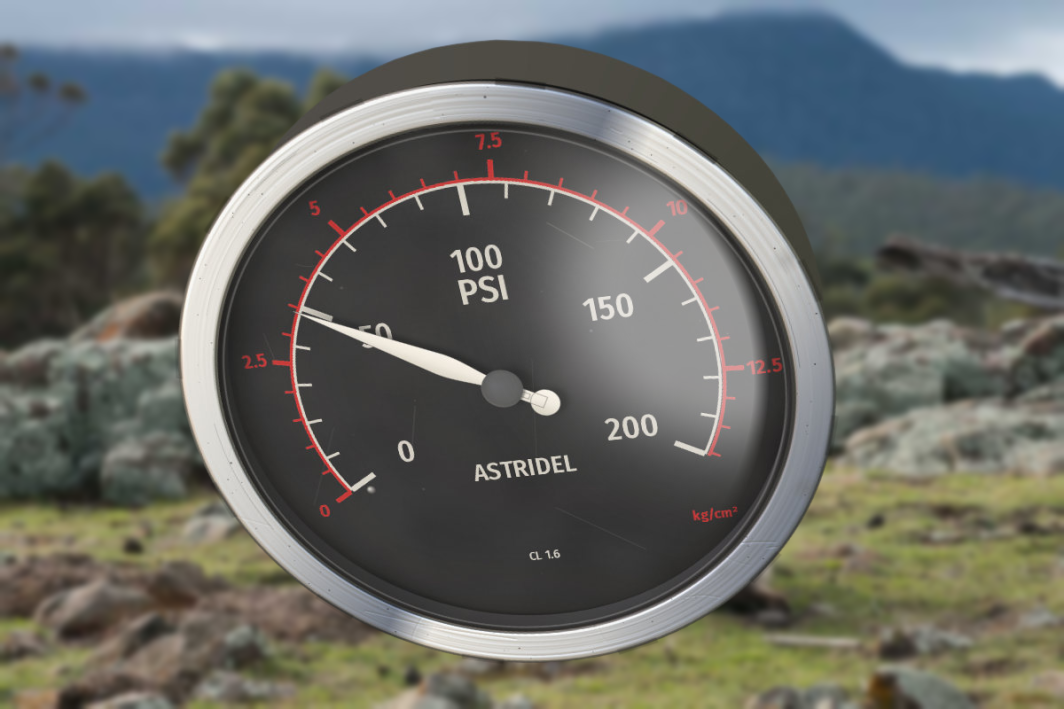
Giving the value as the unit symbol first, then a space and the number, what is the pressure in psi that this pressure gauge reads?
psi 50
